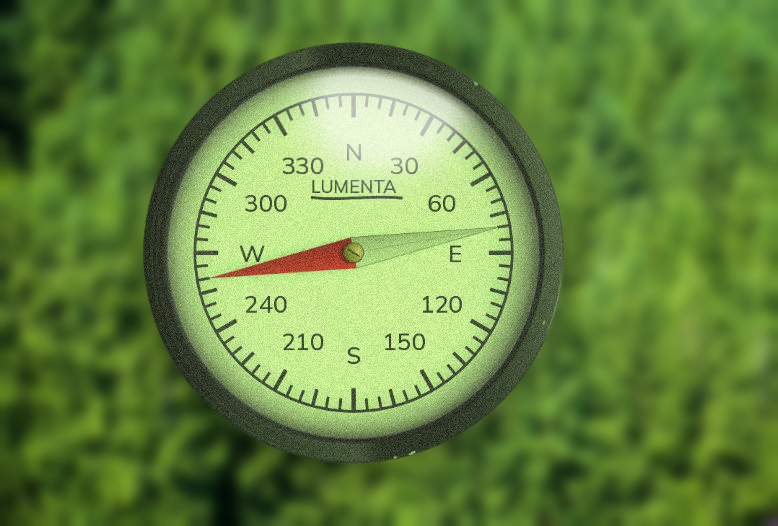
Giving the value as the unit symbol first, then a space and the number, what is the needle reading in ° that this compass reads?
° 260
